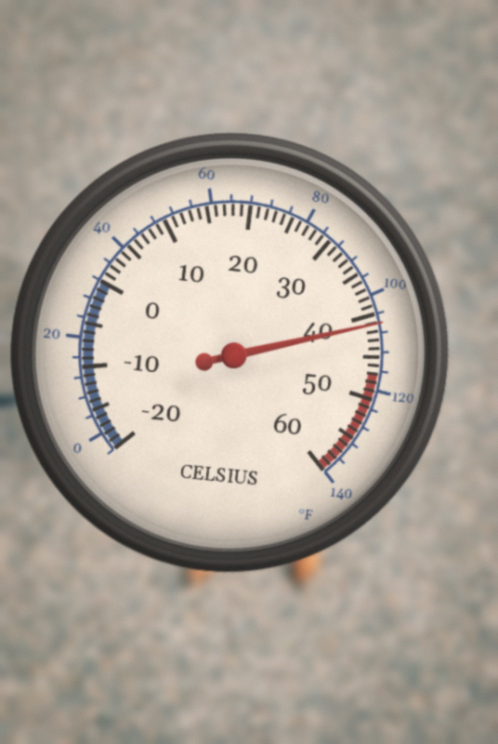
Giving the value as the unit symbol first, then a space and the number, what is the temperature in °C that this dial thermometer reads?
°C 41
